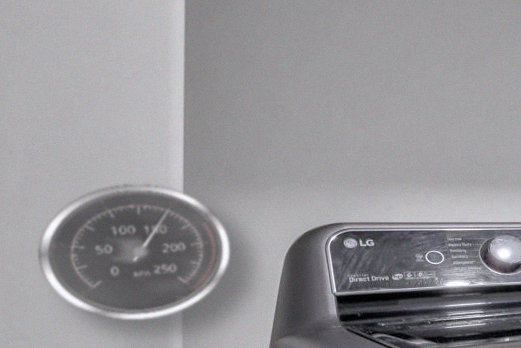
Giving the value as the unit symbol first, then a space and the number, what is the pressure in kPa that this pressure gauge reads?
kPa 150
